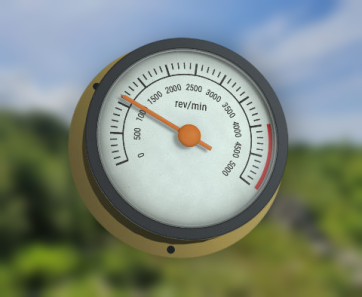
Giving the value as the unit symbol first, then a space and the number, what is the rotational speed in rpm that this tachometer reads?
rpm 1100
